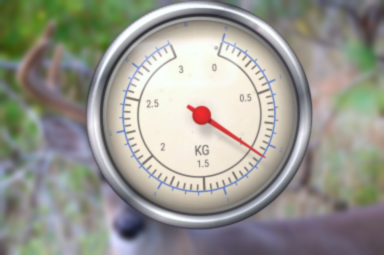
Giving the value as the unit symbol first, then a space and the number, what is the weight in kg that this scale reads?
kg 1
